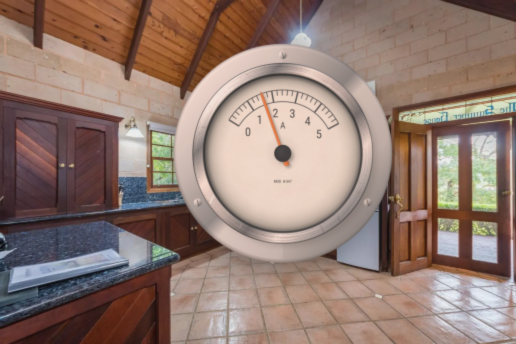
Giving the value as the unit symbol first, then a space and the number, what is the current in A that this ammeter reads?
A 1.6
